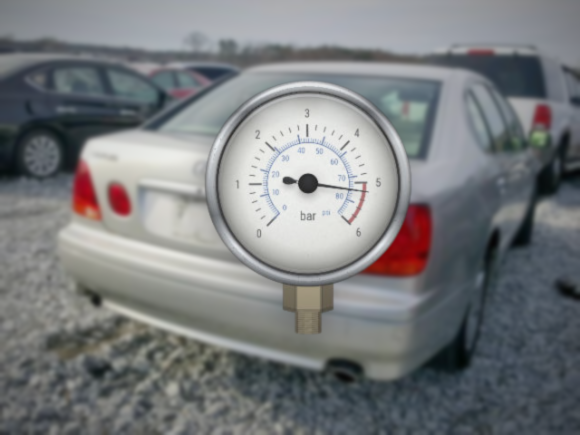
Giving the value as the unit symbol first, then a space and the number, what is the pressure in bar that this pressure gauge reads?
bar 5.2
